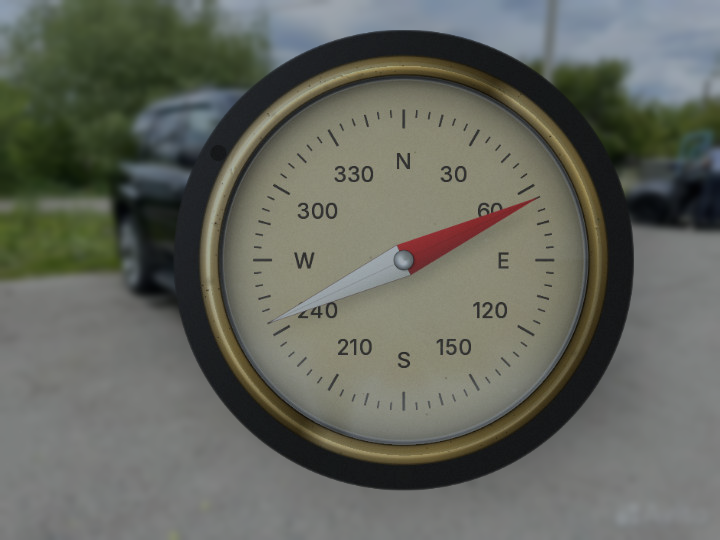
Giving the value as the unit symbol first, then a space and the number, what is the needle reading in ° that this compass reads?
° 65
